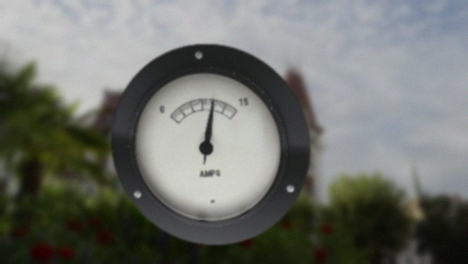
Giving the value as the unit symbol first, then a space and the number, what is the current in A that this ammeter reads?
A 10
